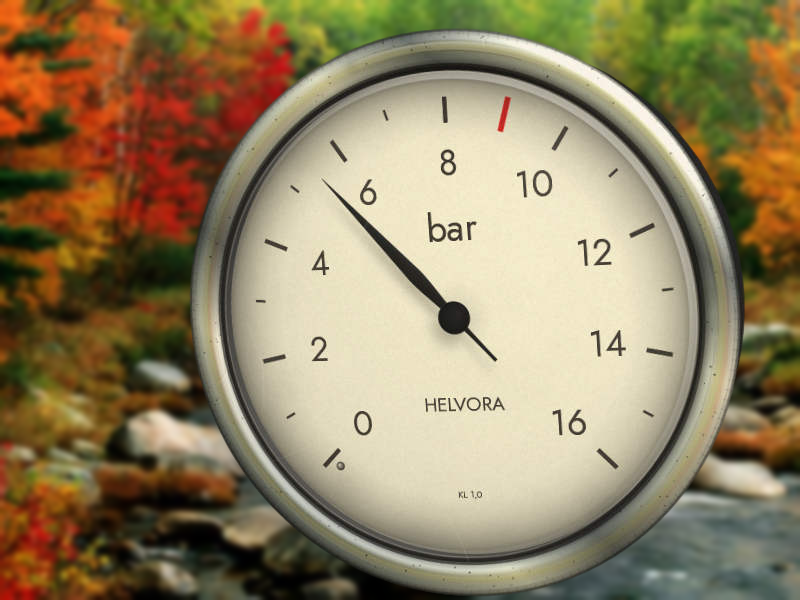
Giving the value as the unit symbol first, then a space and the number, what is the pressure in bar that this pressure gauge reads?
bar 5.5
